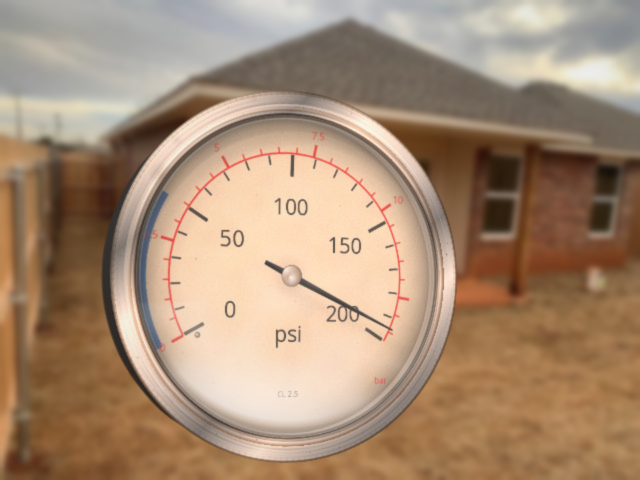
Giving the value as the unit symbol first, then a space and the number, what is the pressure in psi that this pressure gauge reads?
psi 195
